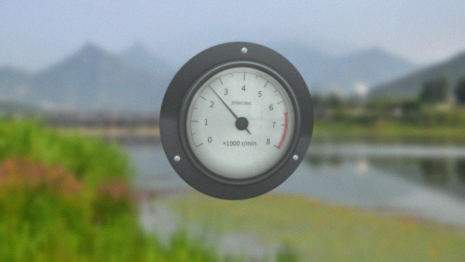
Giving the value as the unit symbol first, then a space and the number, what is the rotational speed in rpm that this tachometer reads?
rpm 2500
